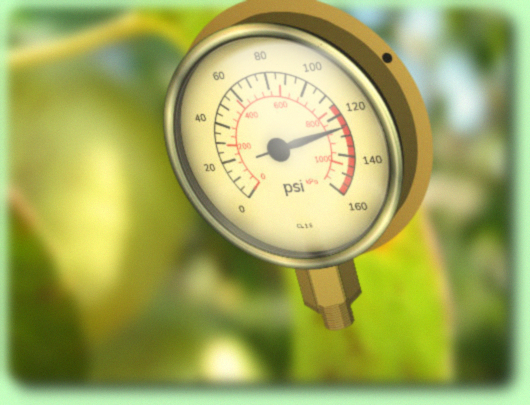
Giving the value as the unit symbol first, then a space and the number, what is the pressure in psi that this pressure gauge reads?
psi 125
